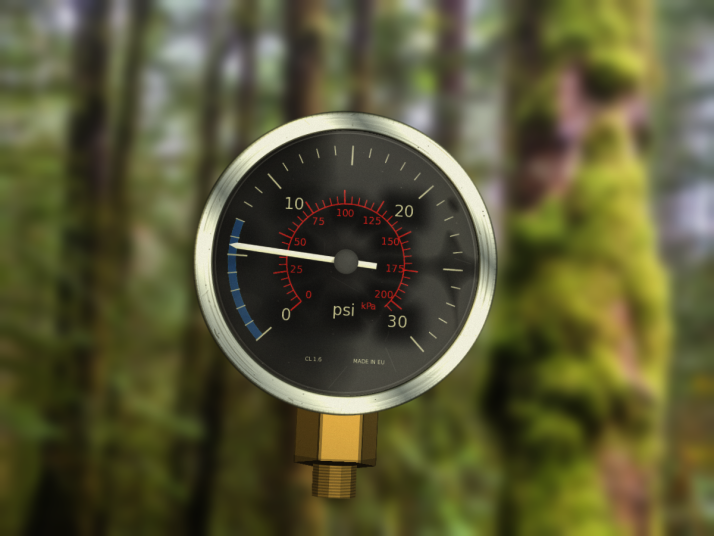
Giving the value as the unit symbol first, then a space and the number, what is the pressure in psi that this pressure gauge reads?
psi 5.5
